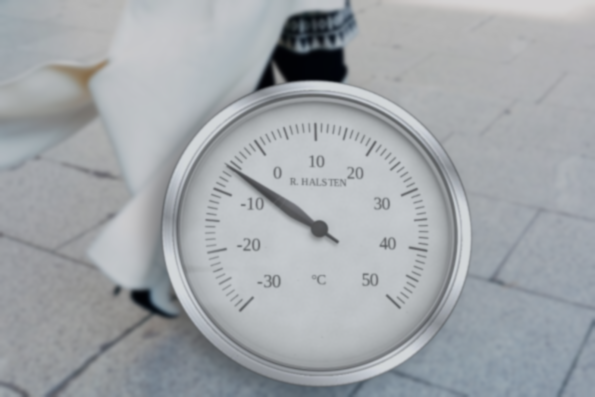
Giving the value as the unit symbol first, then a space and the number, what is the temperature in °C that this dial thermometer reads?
°C -6
